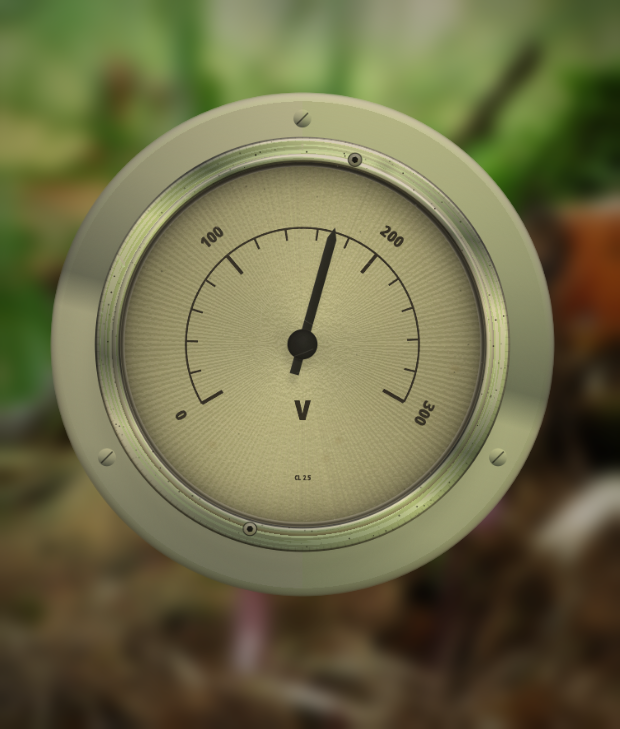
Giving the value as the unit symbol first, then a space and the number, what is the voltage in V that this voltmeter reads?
V 170
